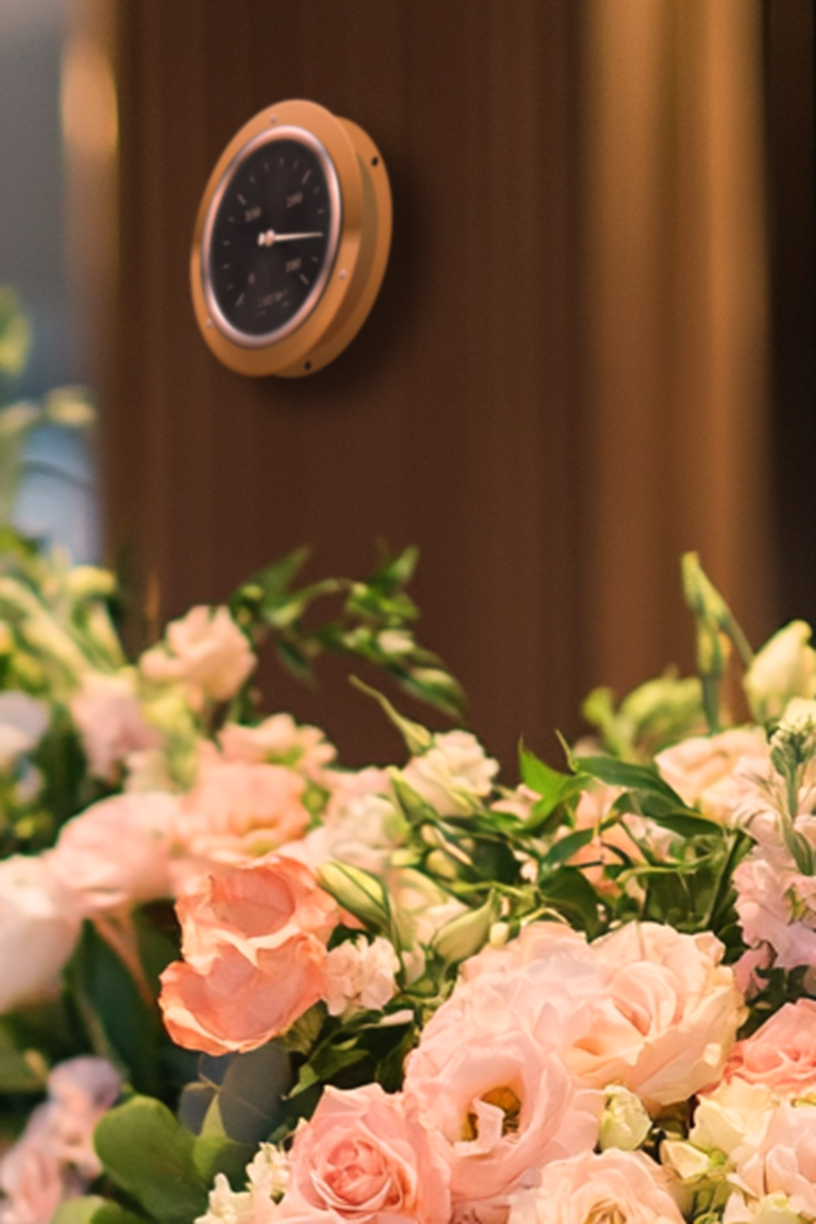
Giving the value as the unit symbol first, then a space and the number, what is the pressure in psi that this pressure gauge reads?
psi 260
